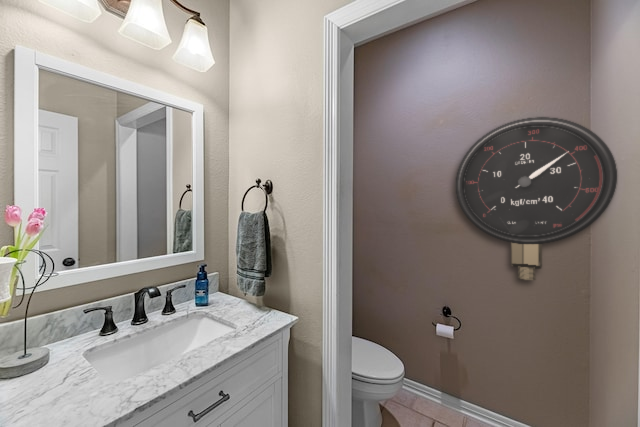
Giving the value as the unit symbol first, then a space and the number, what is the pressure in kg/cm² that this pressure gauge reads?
kg/cm² 27.5
